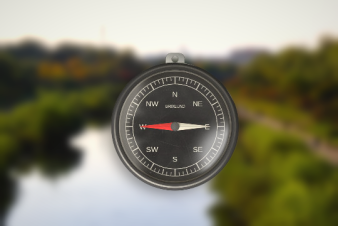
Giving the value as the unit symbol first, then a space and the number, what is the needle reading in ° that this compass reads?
° 270
